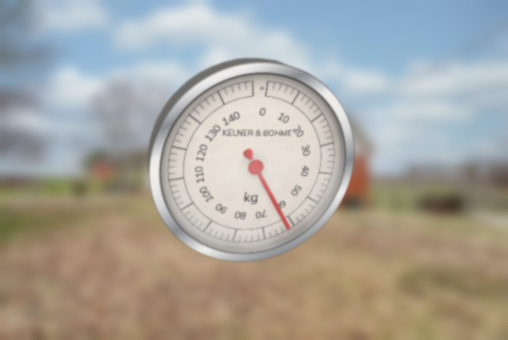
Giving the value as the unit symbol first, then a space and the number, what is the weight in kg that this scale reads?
kg 62
